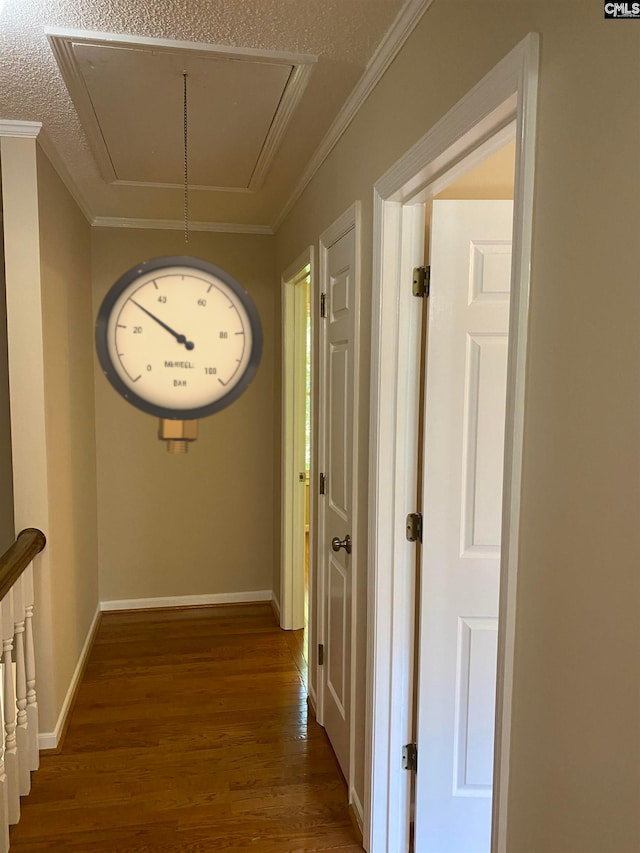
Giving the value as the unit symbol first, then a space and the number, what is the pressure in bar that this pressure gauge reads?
bar 30
